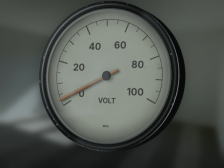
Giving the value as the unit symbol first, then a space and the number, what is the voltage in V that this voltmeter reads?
V 2.5
